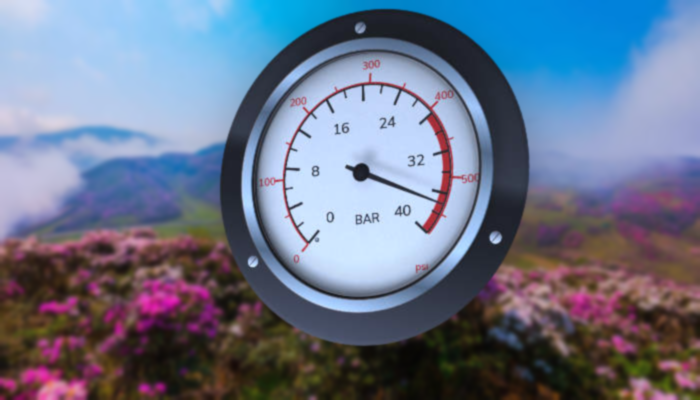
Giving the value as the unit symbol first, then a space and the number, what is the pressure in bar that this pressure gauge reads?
bar 37
